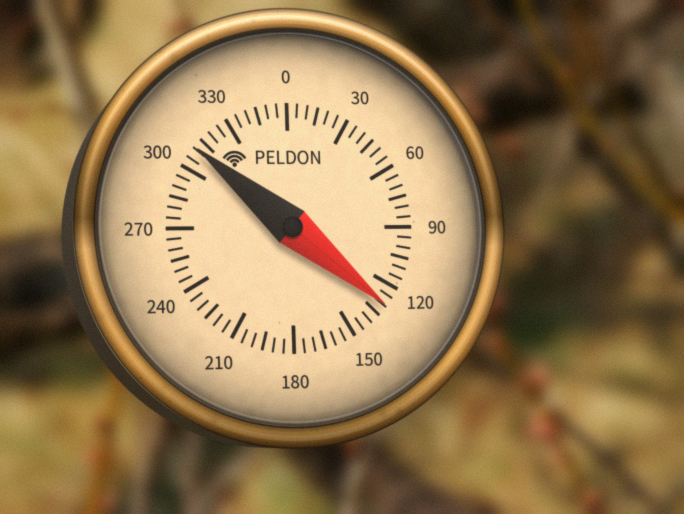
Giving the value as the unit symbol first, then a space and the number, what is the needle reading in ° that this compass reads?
° 130
